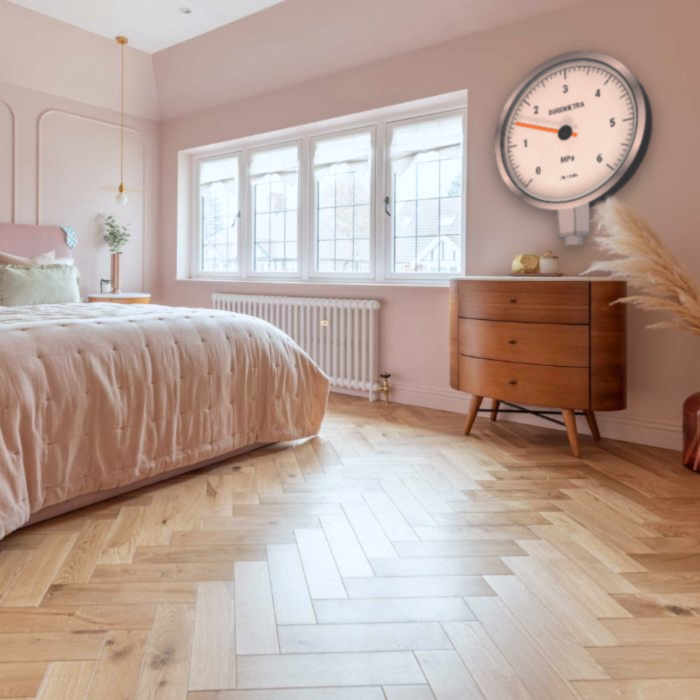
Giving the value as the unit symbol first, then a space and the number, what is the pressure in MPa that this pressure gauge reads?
MPa 1.5
